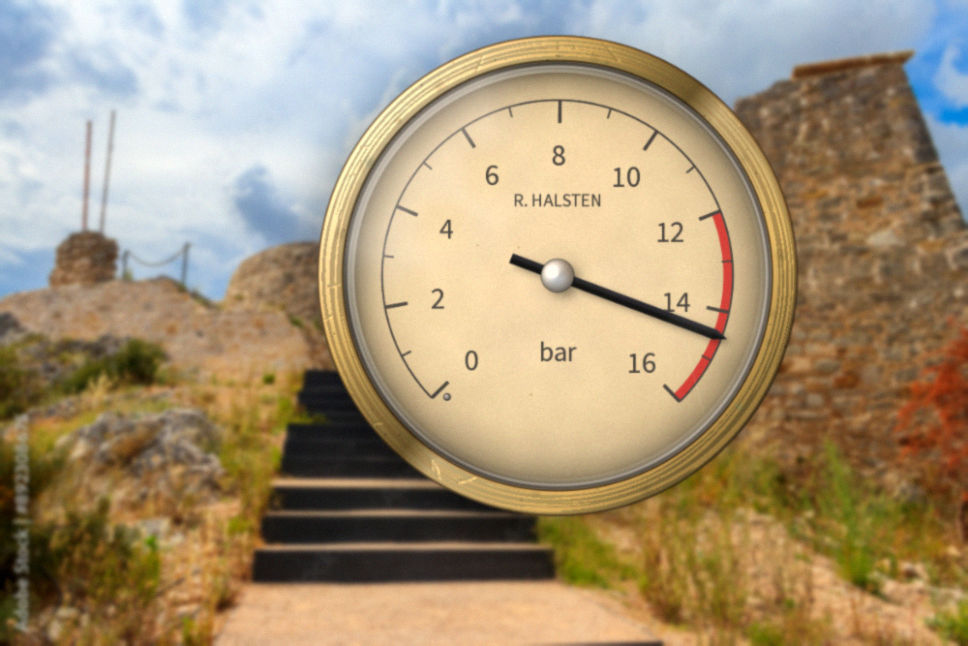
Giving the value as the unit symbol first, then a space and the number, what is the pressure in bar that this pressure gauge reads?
bar 14.5
